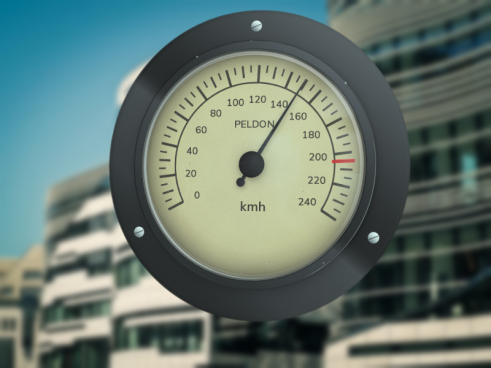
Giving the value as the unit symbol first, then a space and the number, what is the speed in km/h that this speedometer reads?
km/h 150
